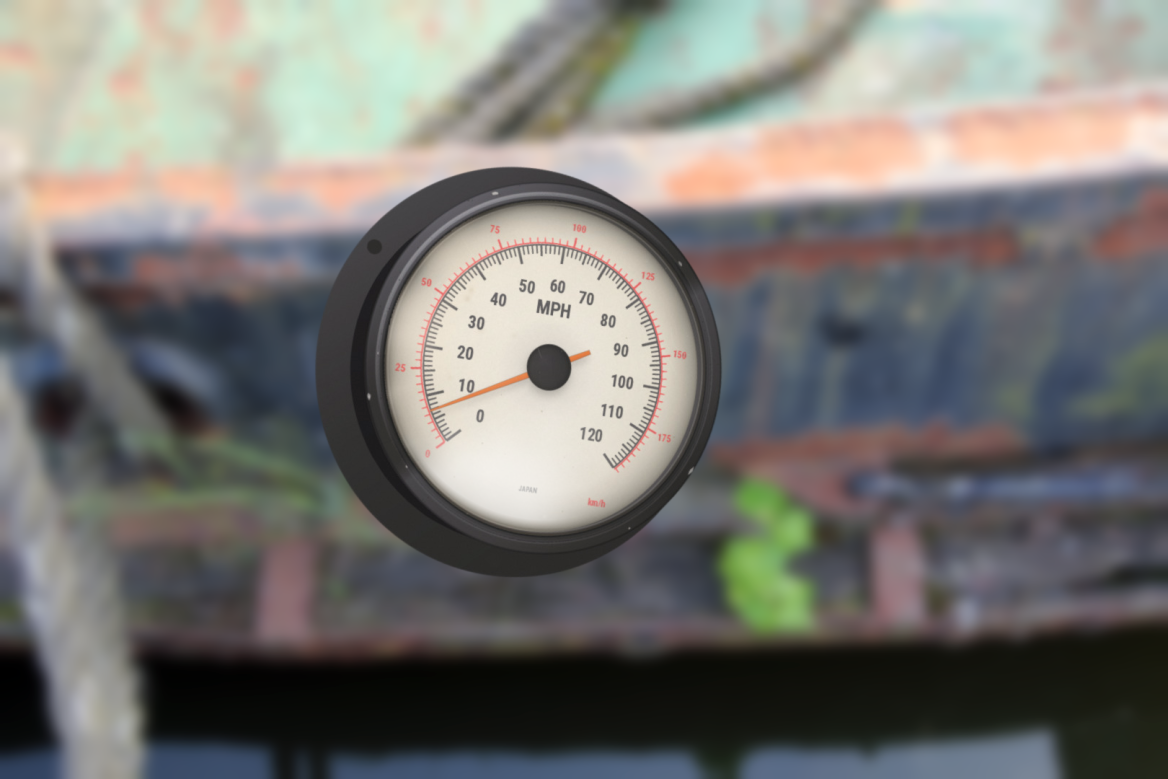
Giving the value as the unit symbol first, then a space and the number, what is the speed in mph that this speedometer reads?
mph 7
